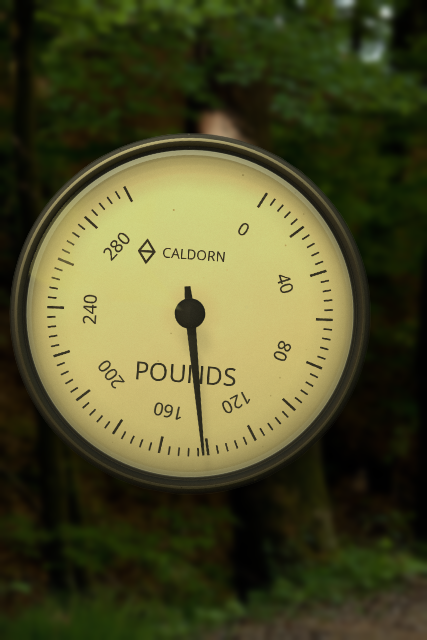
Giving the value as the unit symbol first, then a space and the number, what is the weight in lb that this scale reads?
lb 142
